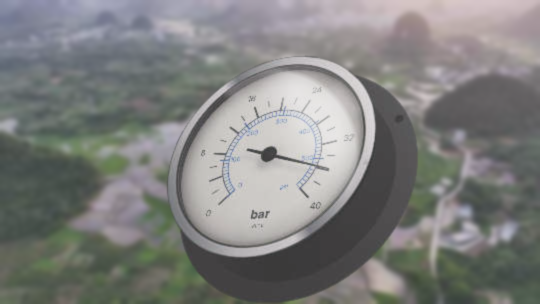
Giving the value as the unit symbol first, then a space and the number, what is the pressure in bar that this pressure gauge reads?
bar 36
